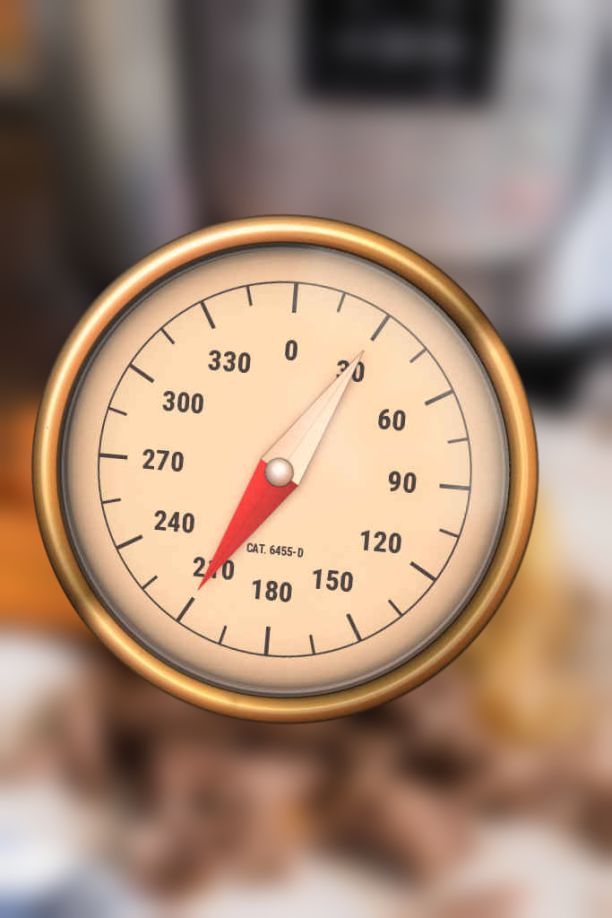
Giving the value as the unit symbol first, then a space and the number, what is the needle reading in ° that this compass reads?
° 210
